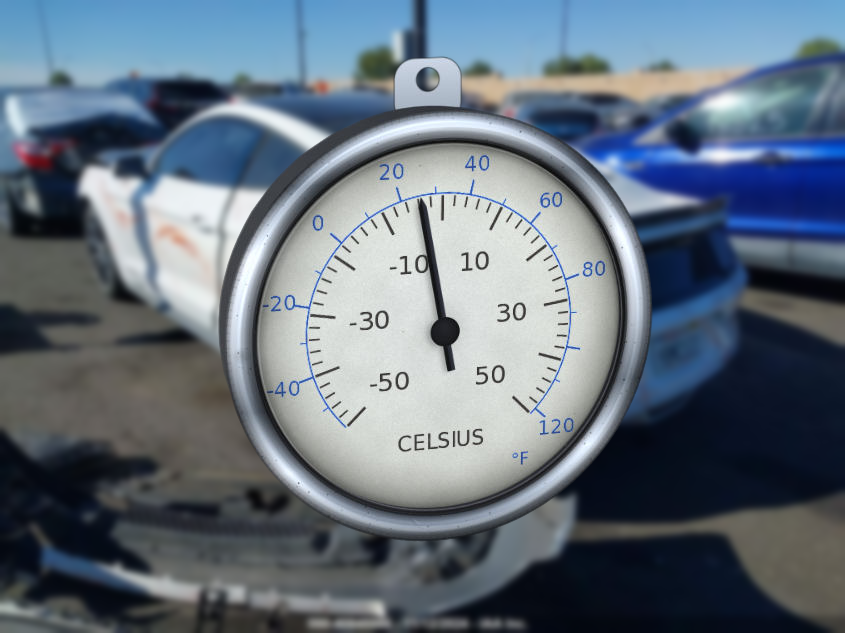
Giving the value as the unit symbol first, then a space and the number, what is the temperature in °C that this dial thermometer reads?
°C -4
